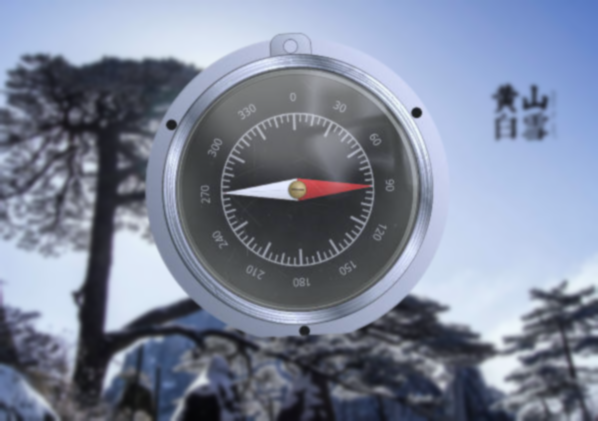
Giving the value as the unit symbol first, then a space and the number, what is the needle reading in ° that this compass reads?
° 90
